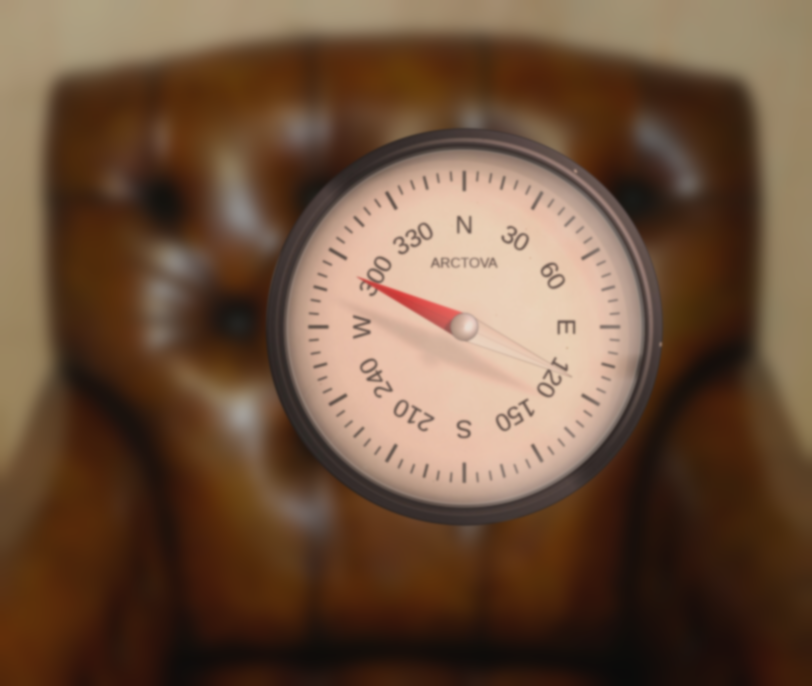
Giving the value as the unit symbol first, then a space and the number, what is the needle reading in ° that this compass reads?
° 295
